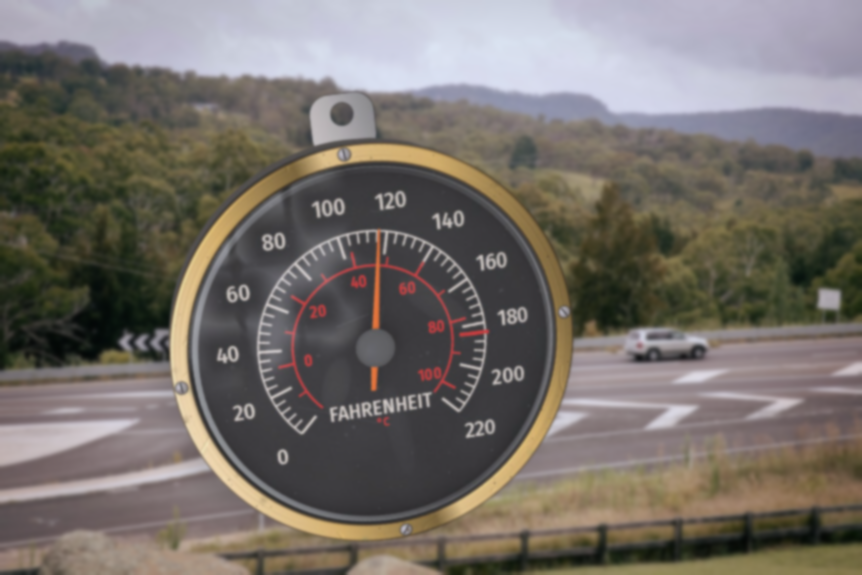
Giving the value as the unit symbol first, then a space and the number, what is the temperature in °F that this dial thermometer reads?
°F 116
